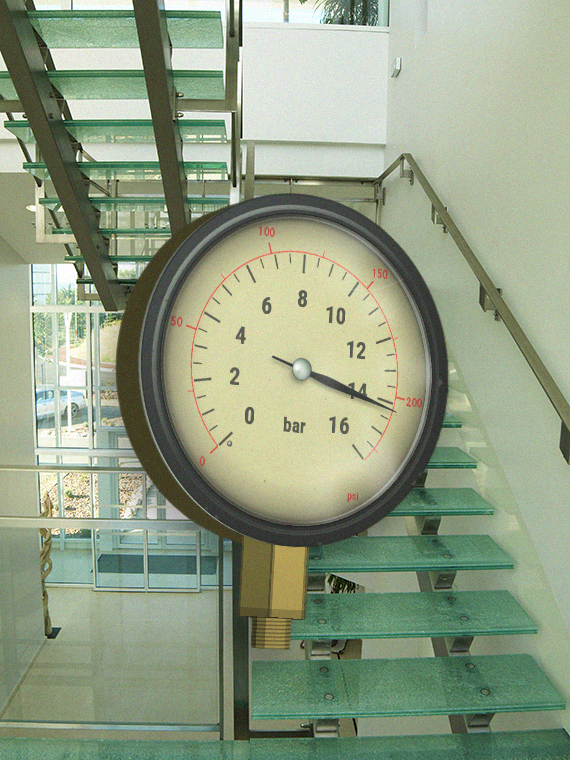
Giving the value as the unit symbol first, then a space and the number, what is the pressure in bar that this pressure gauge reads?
bar 14.25
